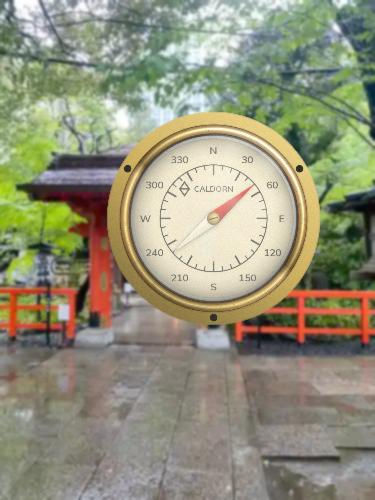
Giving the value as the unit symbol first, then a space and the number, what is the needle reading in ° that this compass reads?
° 50
